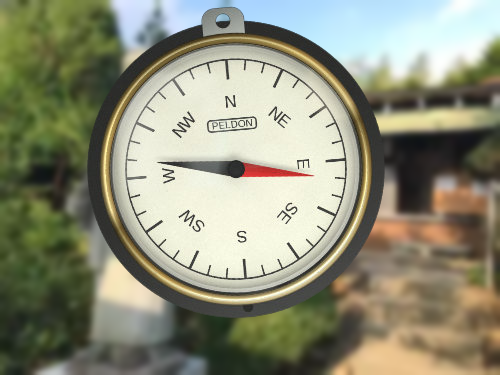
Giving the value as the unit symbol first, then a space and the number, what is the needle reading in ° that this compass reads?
° 100
